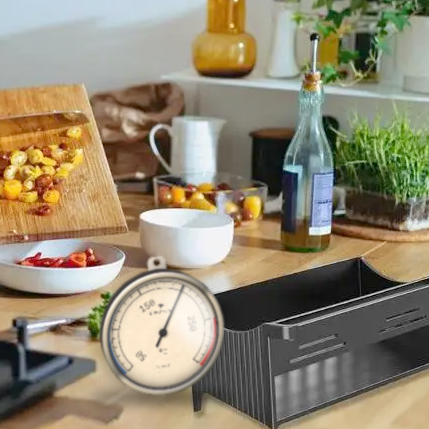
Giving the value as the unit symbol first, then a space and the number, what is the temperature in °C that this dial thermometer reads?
°C 200
